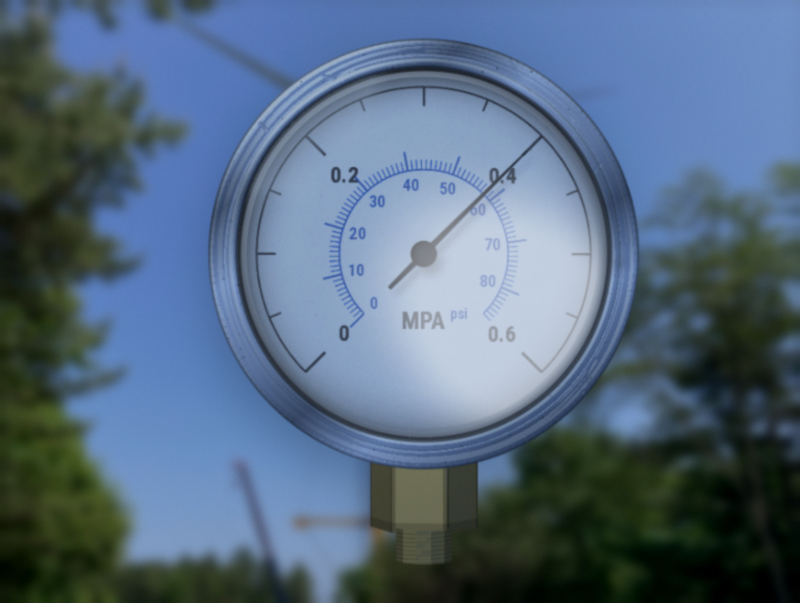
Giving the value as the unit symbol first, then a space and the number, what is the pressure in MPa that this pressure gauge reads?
MPa 0.4
